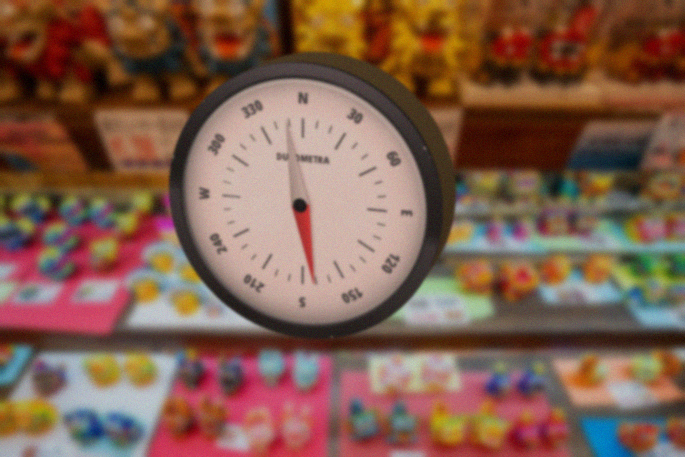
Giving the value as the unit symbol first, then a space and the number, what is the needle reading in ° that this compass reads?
° 170
